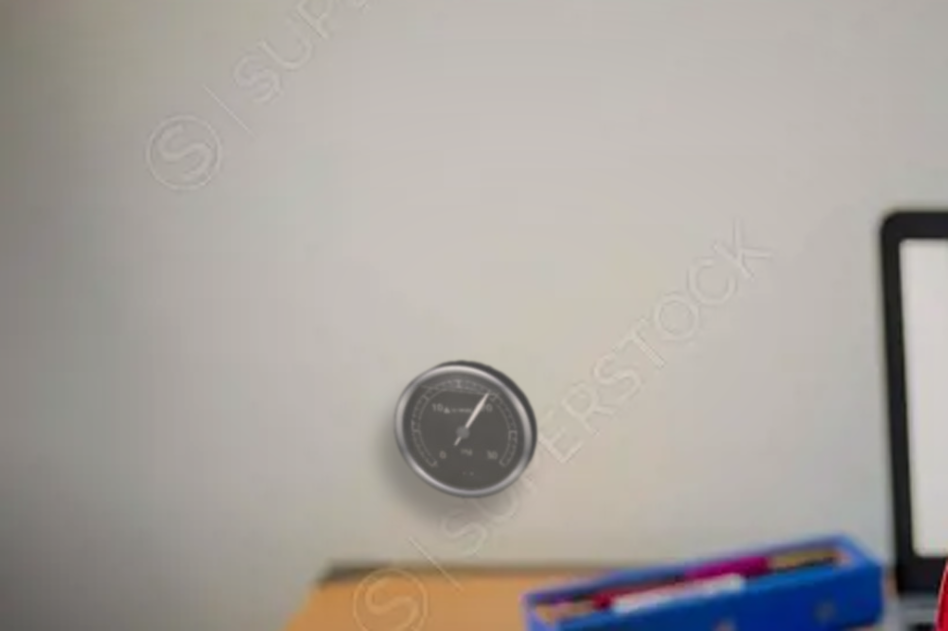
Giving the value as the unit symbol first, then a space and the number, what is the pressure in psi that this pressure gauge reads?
psi 19
